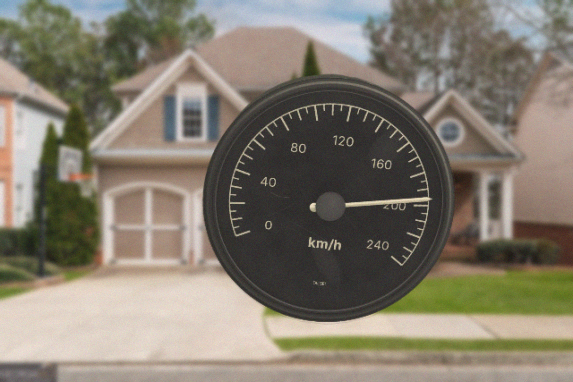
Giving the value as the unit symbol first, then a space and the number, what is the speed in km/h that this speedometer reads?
km/h 195
